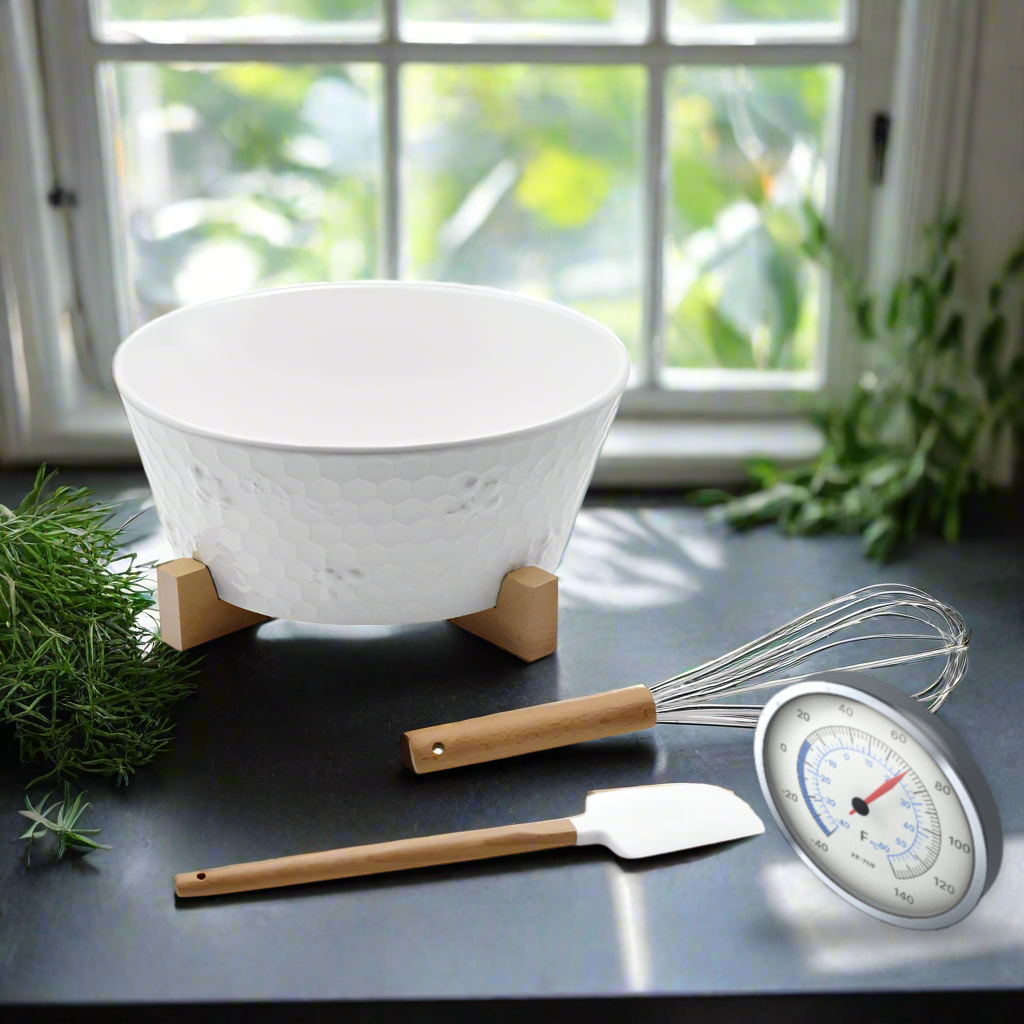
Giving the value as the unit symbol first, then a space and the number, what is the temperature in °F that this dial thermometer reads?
°F 70
